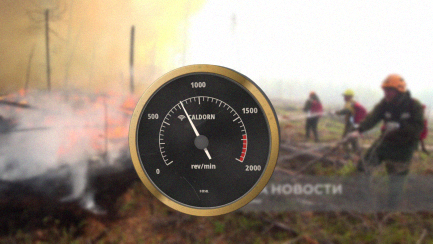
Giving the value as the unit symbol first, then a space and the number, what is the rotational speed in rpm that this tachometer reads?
rpm 800
